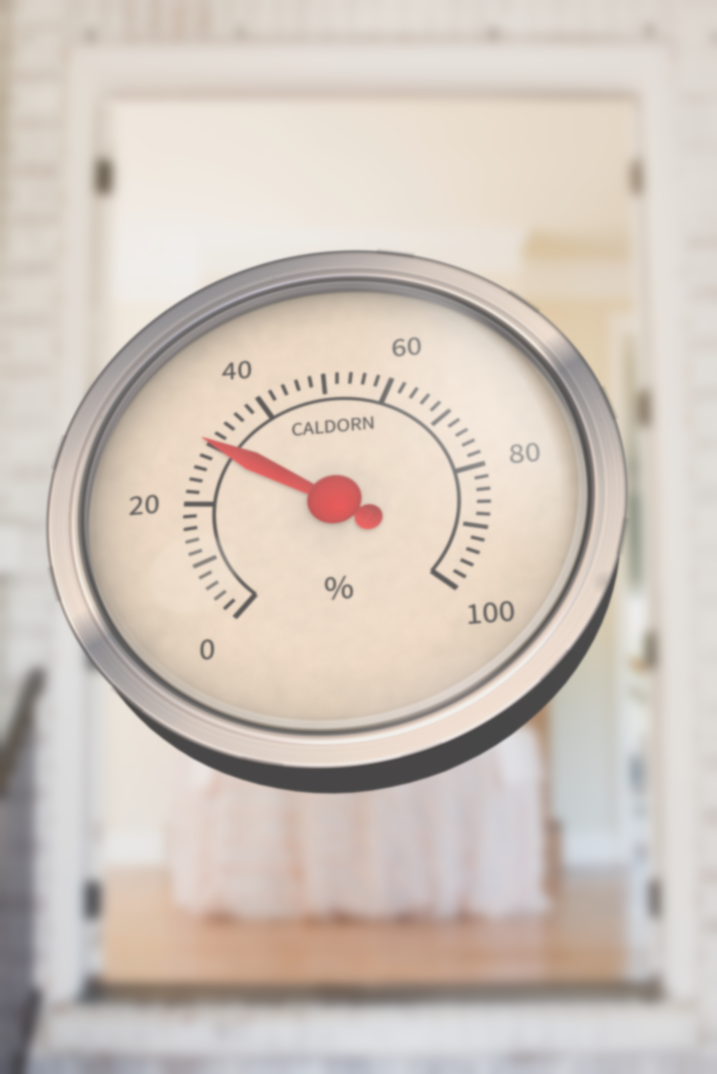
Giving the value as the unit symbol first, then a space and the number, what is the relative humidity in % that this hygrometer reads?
% 30
